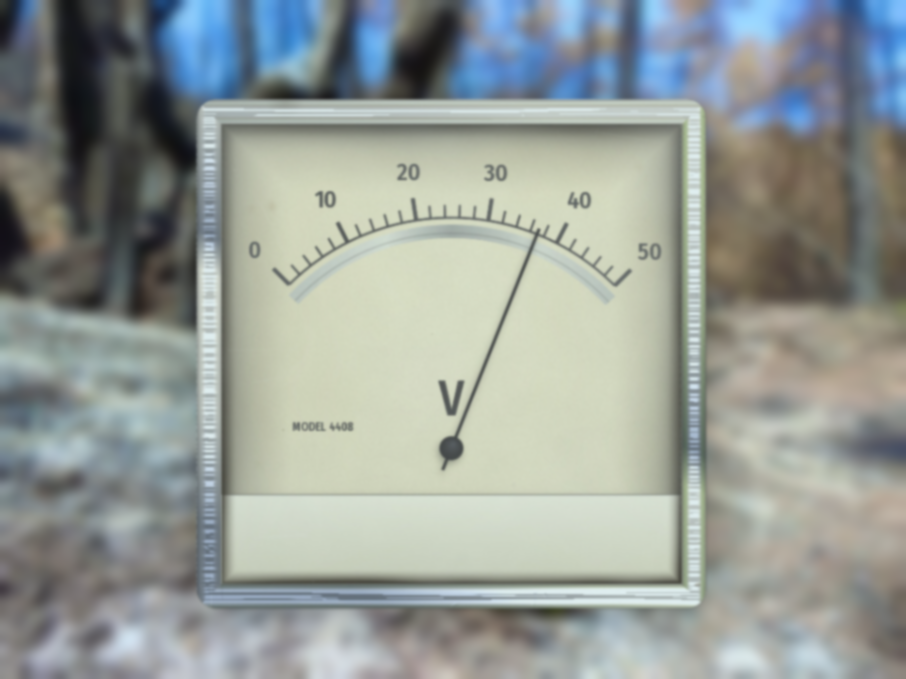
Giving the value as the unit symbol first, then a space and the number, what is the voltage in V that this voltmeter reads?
V 37
